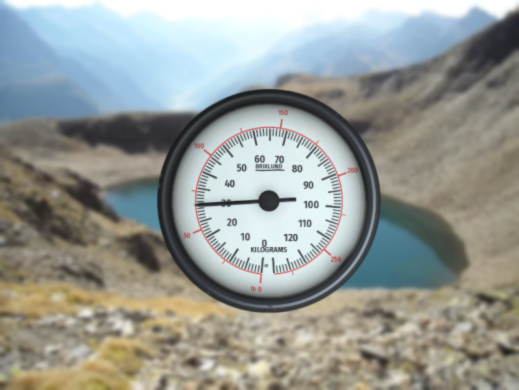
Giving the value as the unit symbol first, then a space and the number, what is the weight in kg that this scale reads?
kg 30
